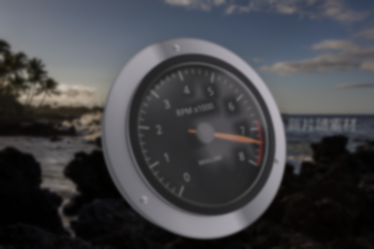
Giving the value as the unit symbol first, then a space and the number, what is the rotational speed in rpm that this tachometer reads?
rpm 7400
